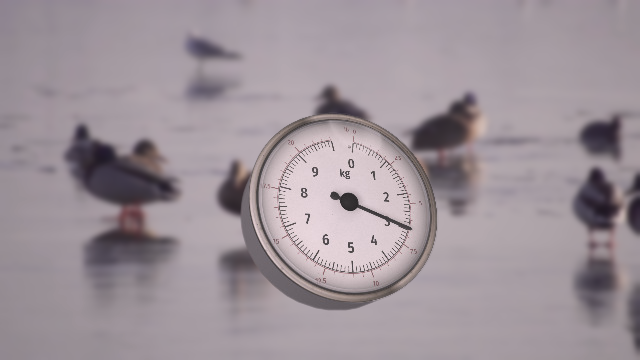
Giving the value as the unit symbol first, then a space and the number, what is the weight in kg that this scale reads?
kg 3
